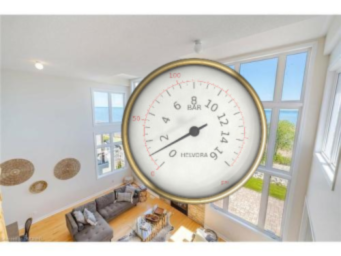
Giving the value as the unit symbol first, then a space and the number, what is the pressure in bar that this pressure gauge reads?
bar 1
